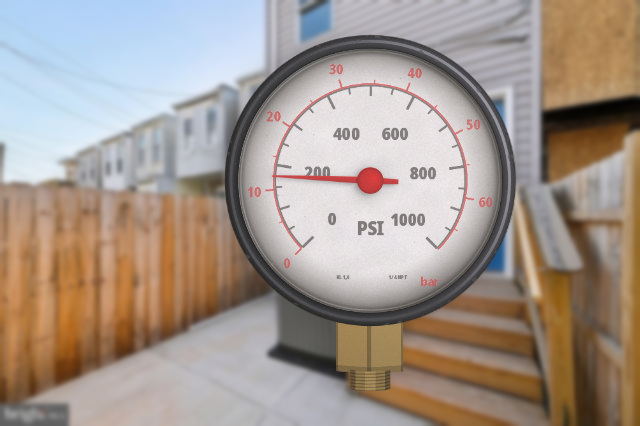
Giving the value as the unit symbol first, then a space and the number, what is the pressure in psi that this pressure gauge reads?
psi 175
